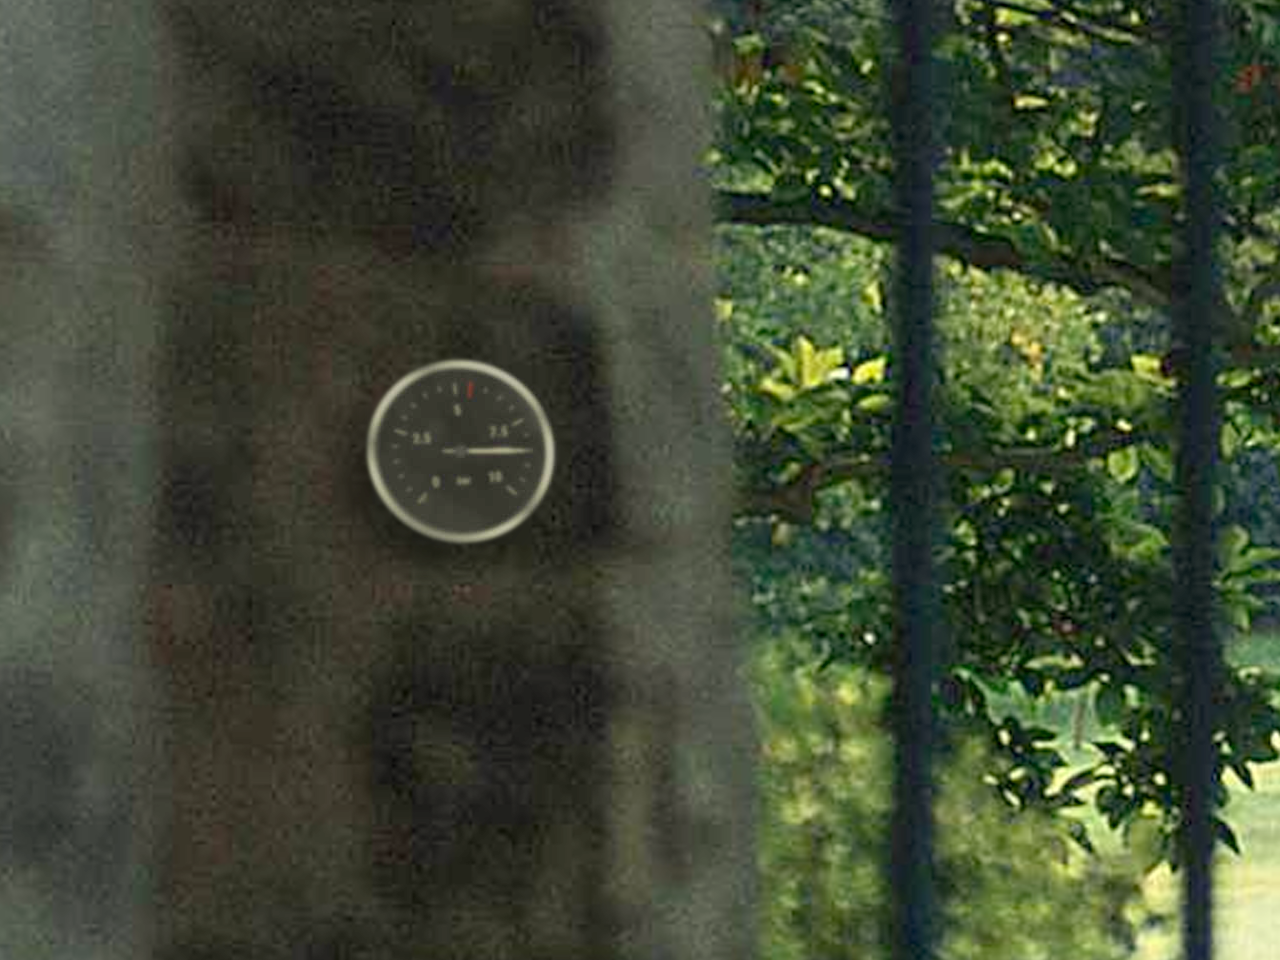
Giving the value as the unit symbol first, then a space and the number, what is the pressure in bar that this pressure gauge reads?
bar 8.5
